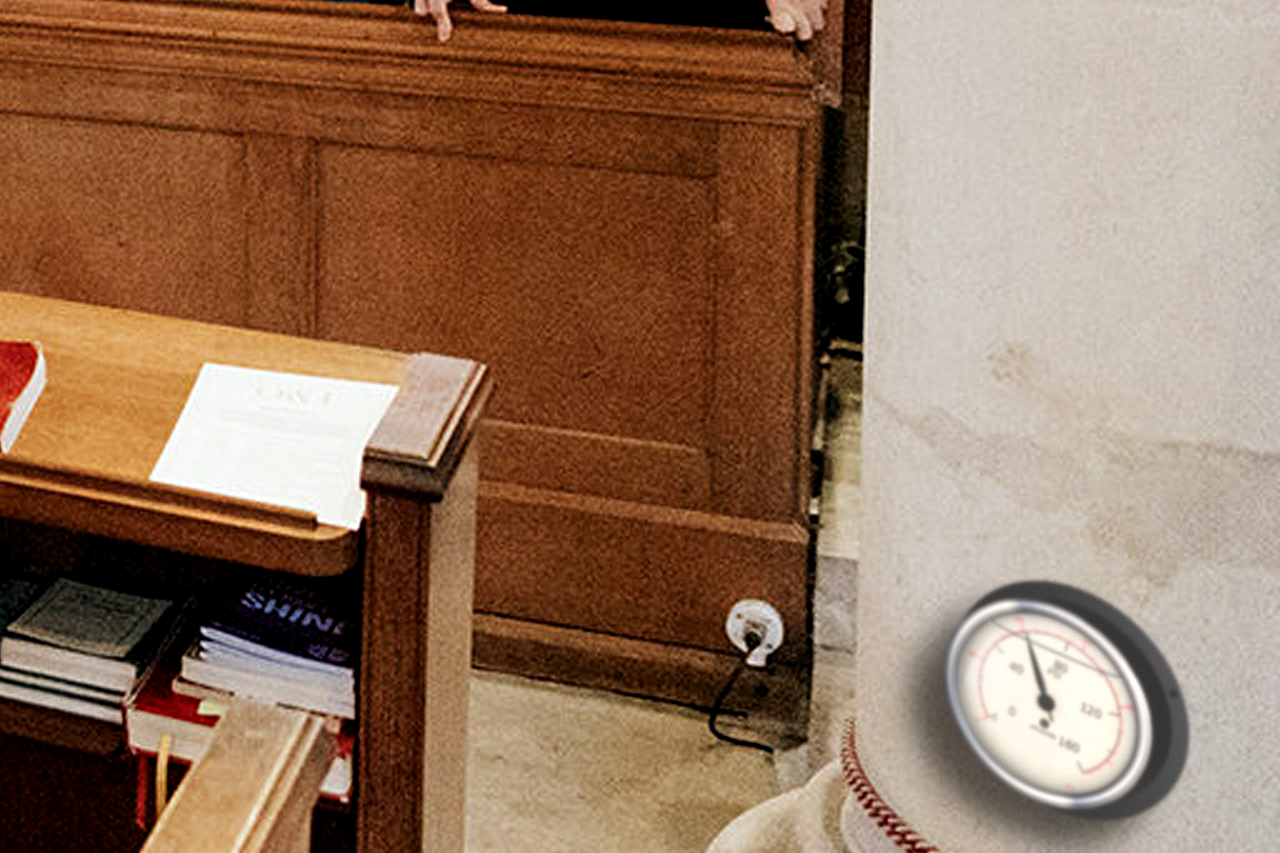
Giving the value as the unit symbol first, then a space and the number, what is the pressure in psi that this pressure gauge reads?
psi 60
